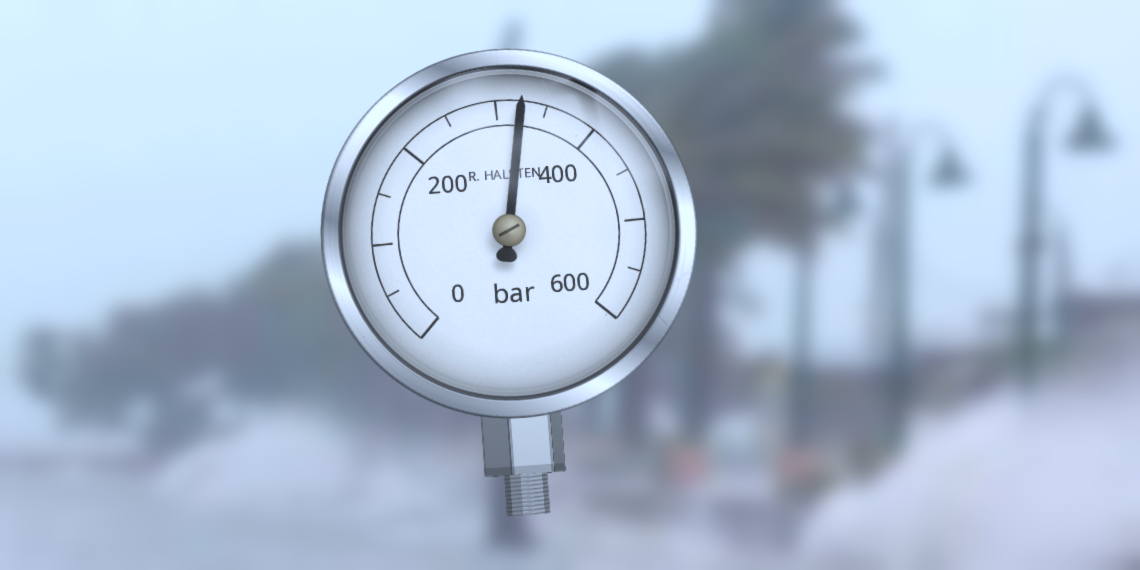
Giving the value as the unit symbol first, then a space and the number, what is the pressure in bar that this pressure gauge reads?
bar 325
